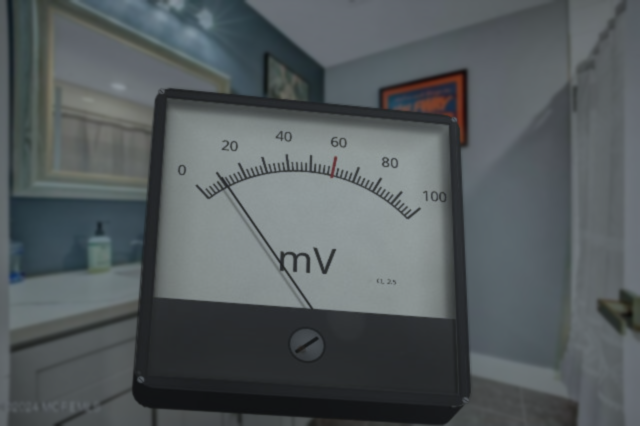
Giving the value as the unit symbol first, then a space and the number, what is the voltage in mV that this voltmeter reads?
mV 10
